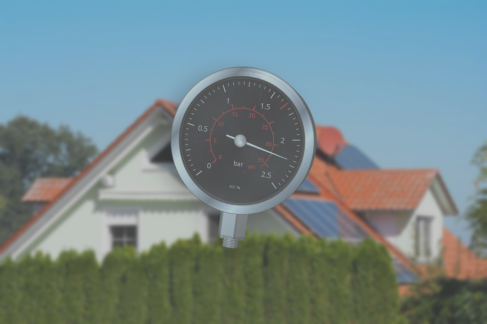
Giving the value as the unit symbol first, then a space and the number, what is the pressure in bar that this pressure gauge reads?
bar 2.2
